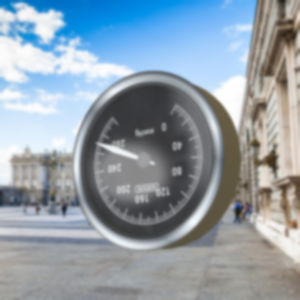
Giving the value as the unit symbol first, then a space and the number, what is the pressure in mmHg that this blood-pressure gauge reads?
mmHg 270
